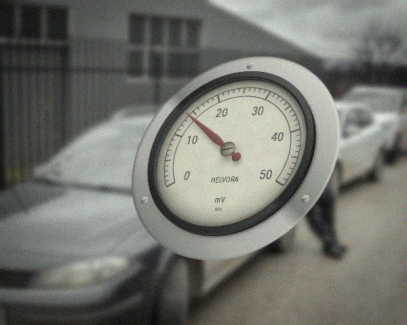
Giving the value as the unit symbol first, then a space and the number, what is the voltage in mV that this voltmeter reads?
mV 14
